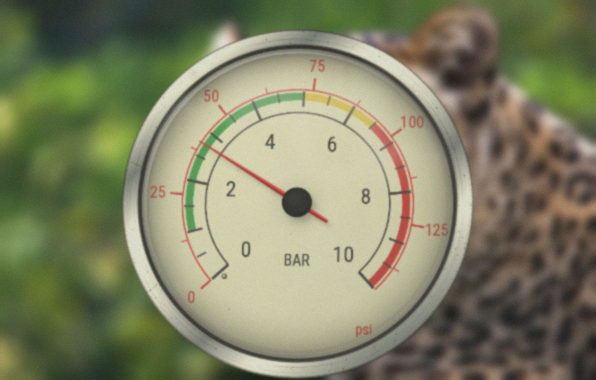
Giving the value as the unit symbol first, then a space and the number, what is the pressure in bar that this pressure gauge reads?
bar 2.75
